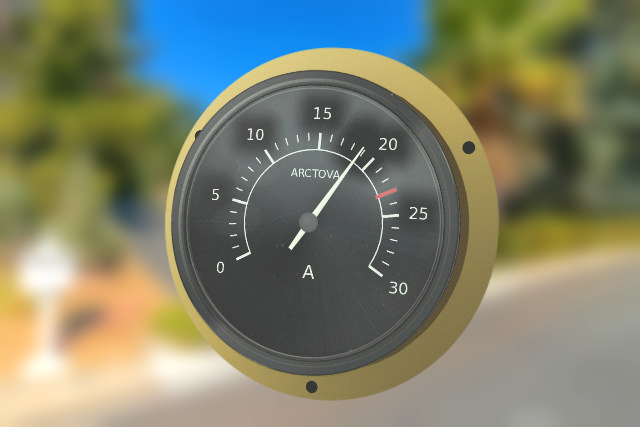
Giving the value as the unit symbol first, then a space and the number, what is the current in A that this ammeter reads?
A 19
